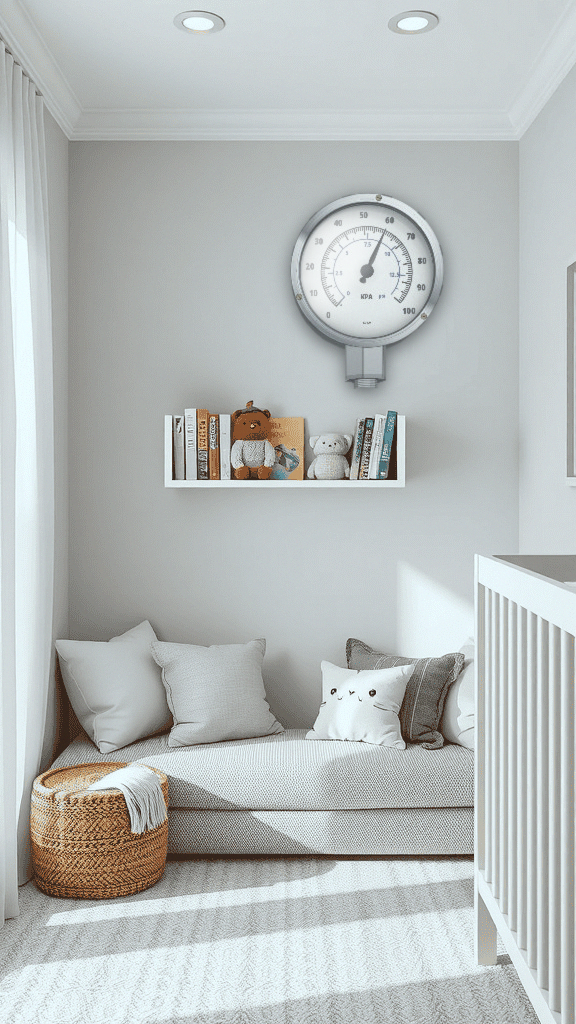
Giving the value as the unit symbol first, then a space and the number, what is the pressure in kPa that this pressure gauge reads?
kPa 60
